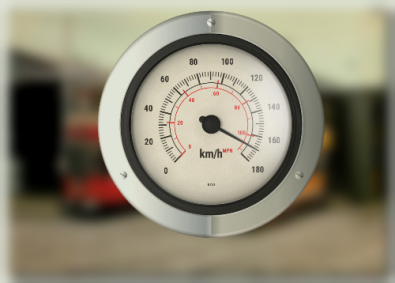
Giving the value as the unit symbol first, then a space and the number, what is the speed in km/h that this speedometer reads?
km/h 170
